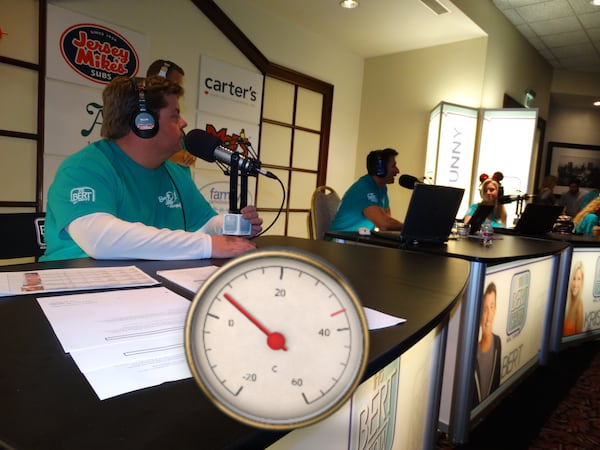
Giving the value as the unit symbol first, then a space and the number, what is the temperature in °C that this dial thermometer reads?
°C 6
